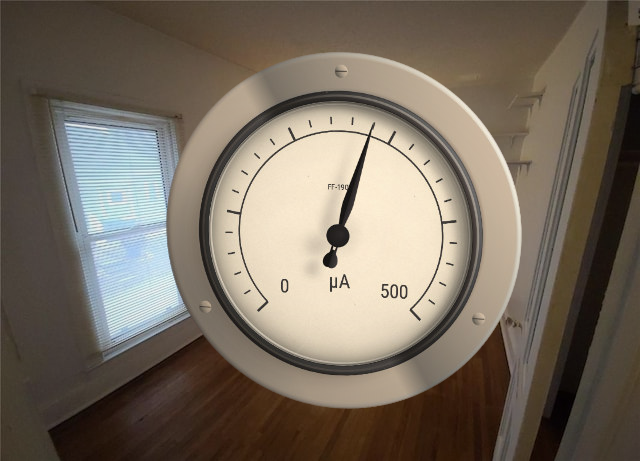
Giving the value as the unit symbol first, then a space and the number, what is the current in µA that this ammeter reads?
µA 280
